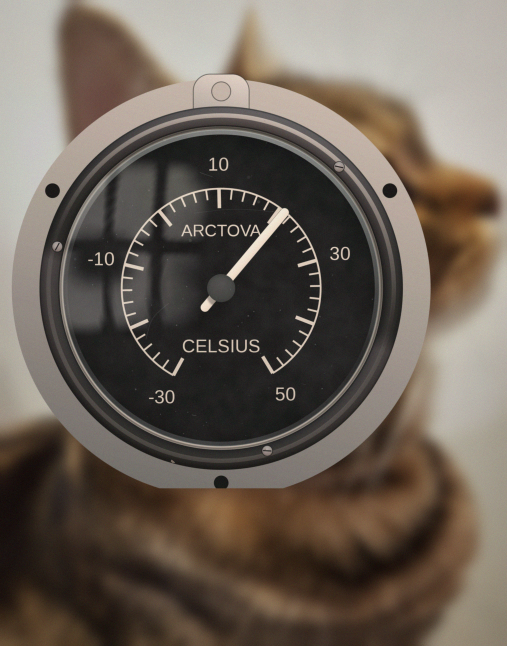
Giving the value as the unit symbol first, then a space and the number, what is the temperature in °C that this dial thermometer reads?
°C 21
